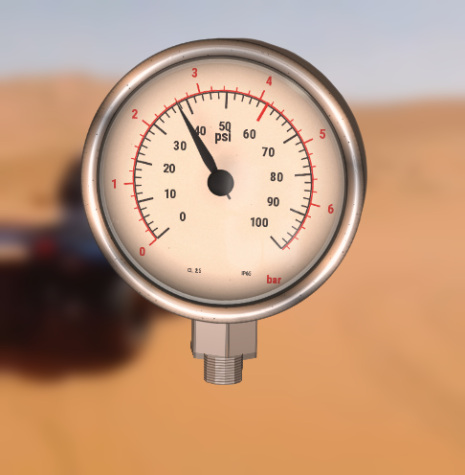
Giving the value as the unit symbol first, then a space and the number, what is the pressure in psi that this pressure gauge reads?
psi 38
